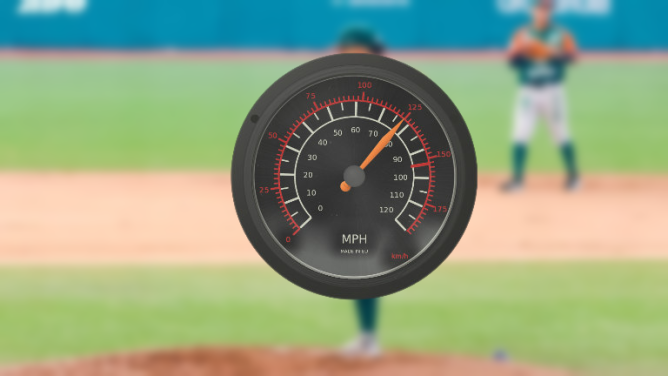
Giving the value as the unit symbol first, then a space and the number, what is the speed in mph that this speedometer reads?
mph 77.5
